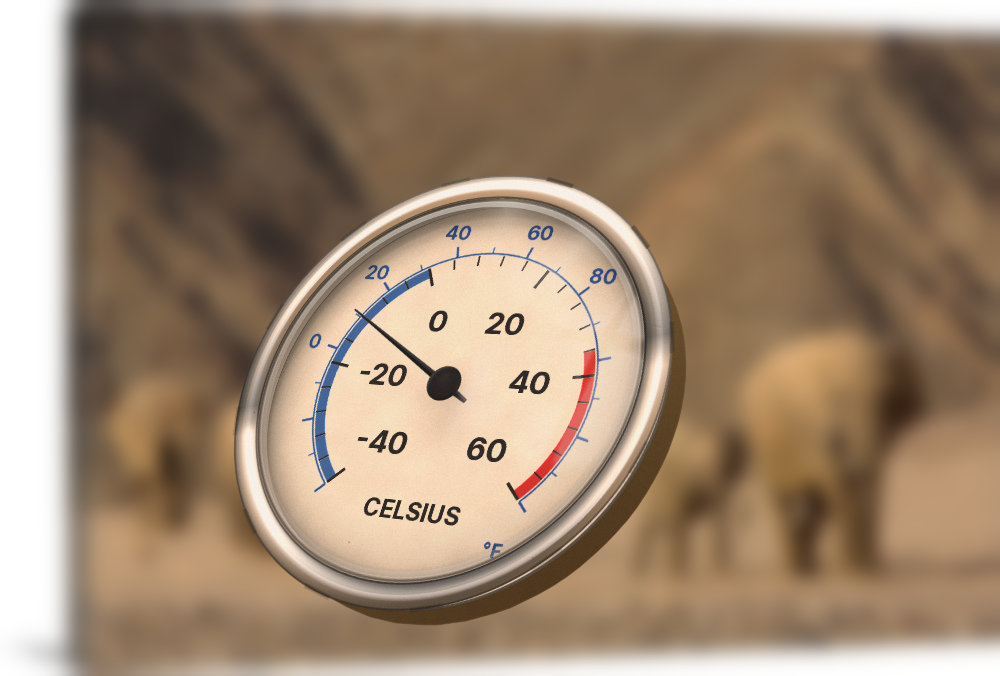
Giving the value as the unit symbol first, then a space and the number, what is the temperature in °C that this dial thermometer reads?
°C -12
